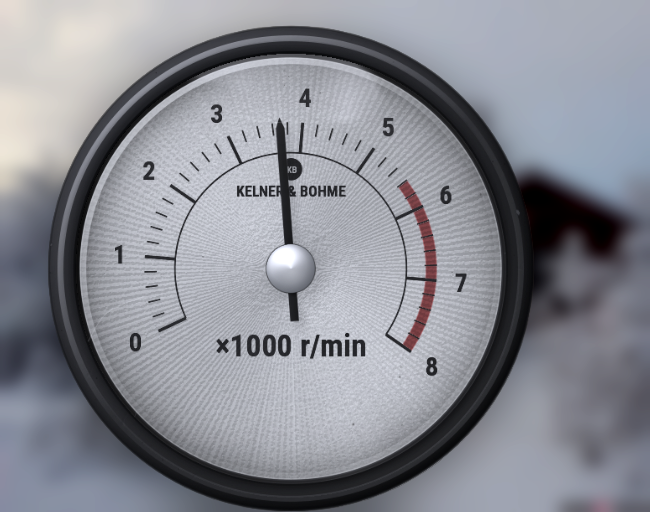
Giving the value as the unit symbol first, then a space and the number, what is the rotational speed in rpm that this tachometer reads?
rpm 3700
